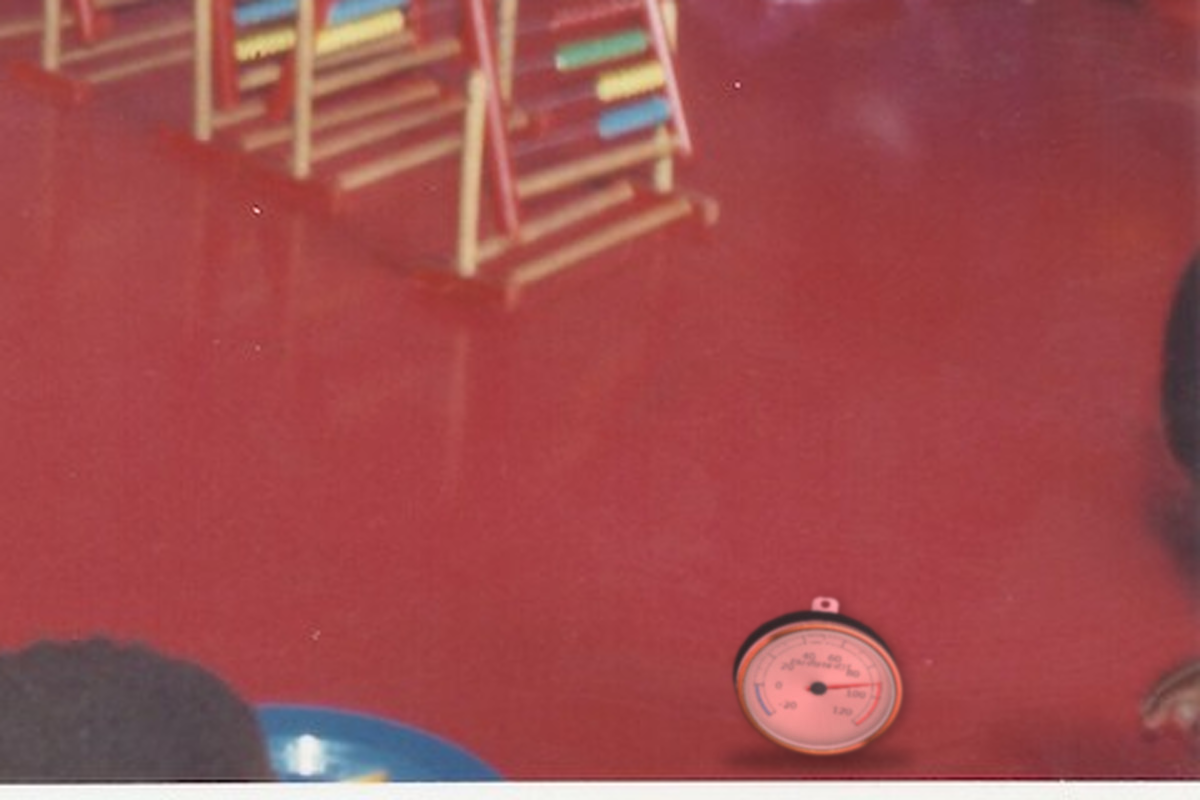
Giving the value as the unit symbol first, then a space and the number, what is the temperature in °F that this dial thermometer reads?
°F 90
